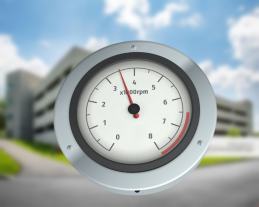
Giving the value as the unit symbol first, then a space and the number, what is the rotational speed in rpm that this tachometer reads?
rpm 3500
